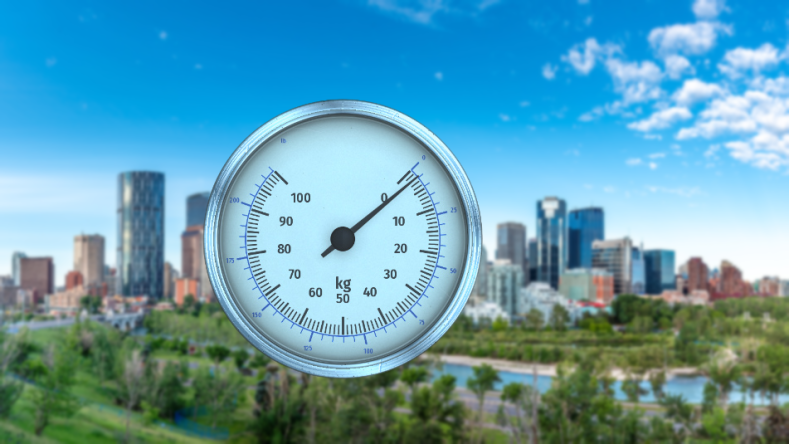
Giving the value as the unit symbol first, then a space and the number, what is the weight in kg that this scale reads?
kg 2
